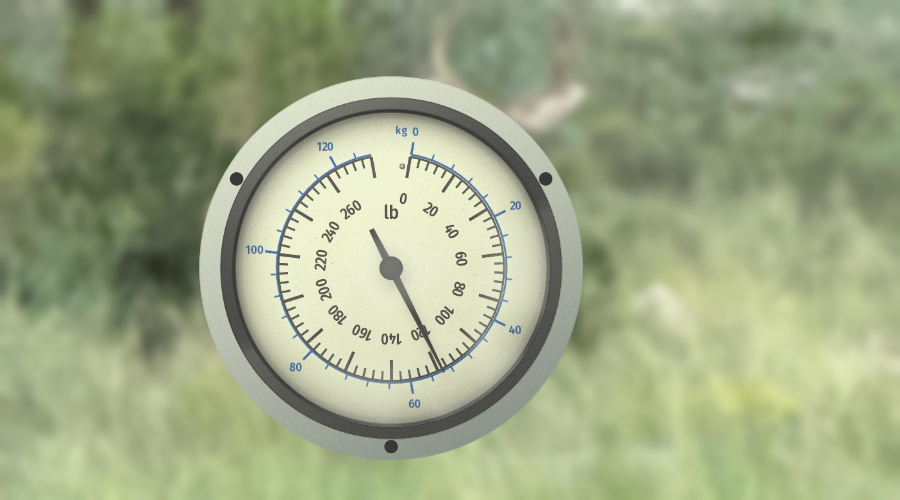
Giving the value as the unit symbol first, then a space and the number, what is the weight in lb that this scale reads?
lb 118
